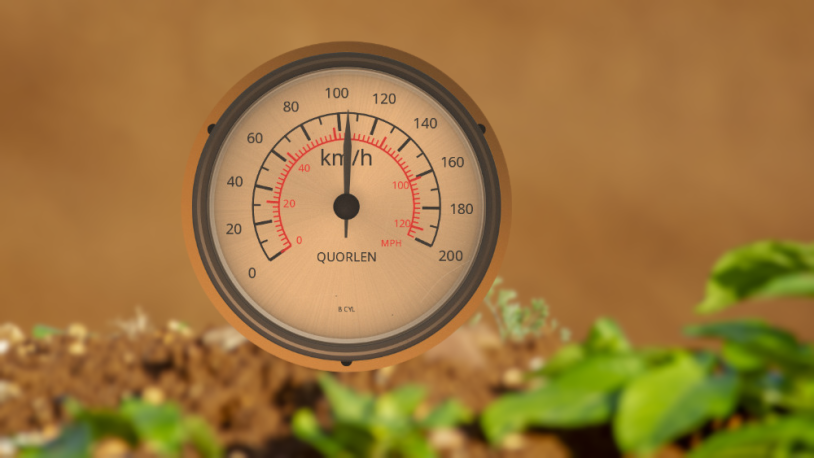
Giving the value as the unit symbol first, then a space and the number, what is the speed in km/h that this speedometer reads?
km/h 105
